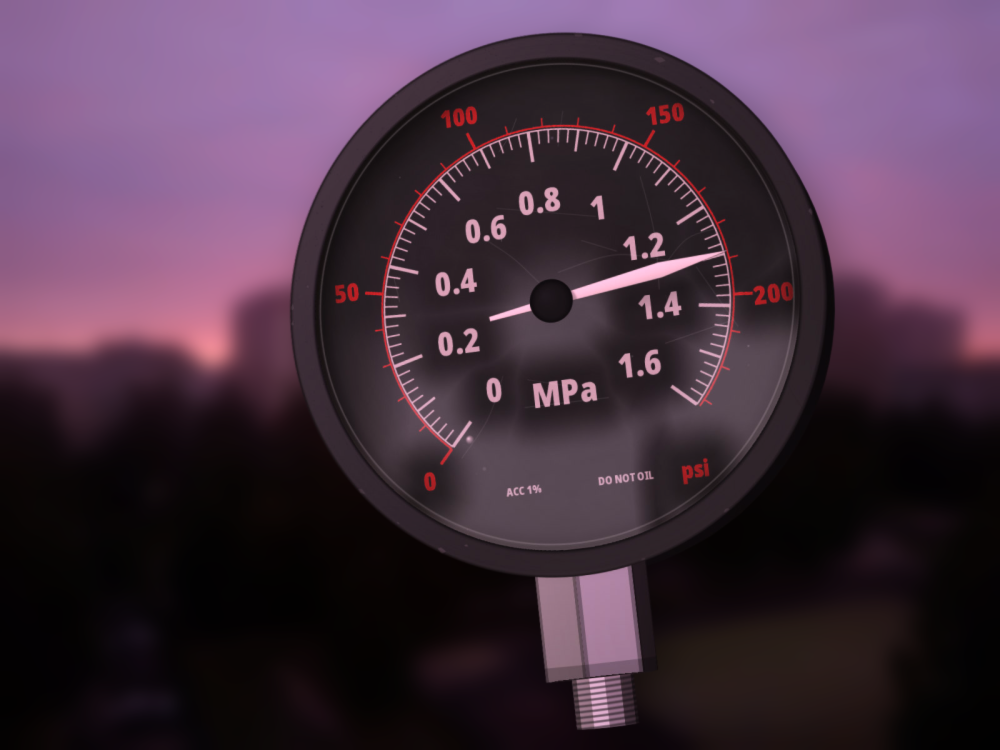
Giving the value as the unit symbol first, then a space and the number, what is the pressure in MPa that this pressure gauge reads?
MPa 1.3
